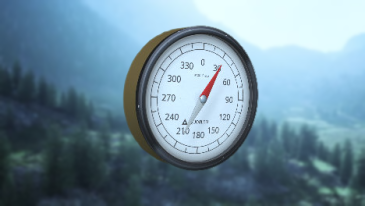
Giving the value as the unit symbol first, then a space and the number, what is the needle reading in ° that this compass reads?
° 30
